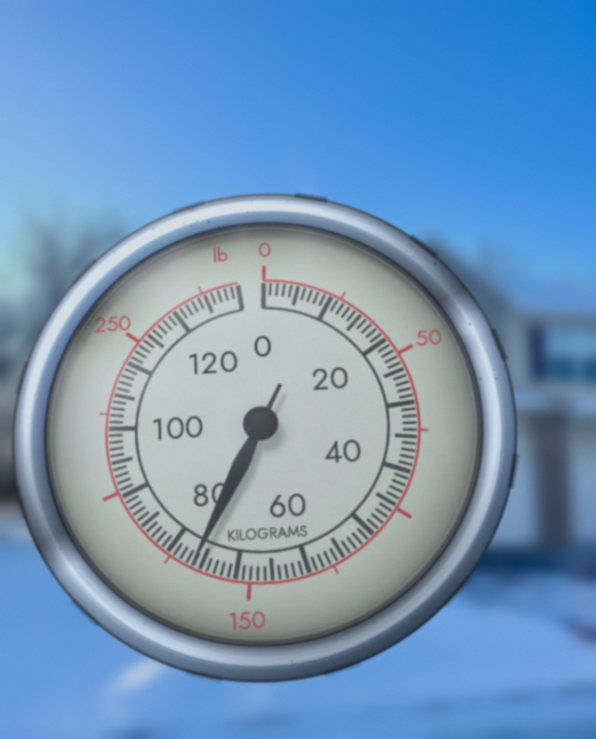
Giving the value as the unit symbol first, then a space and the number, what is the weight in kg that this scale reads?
kg 76
